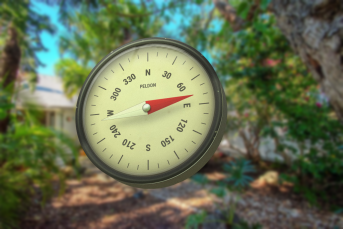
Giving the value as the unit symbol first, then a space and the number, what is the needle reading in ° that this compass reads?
° 80
